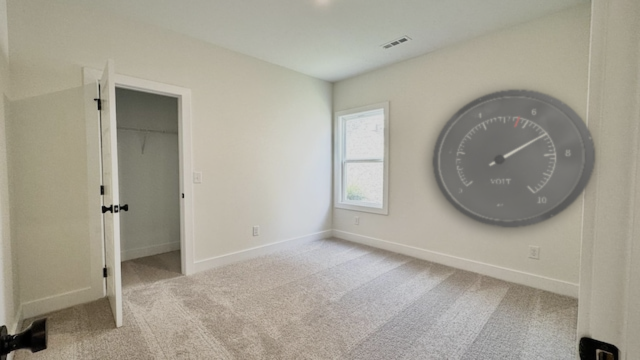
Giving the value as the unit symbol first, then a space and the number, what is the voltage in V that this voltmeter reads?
V 7
